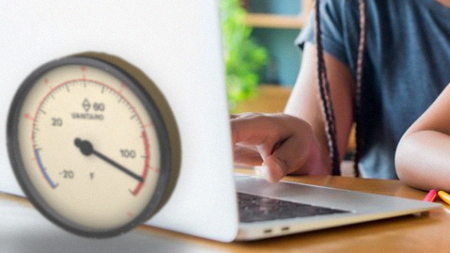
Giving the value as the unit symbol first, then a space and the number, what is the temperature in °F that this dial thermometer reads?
°F 110
